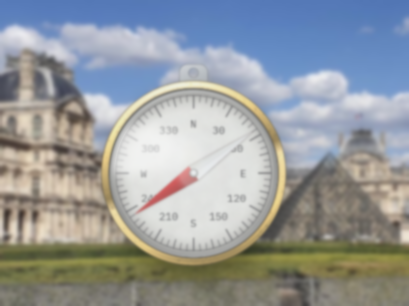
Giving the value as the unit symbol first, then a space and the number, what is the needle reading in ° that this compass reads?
° 235
